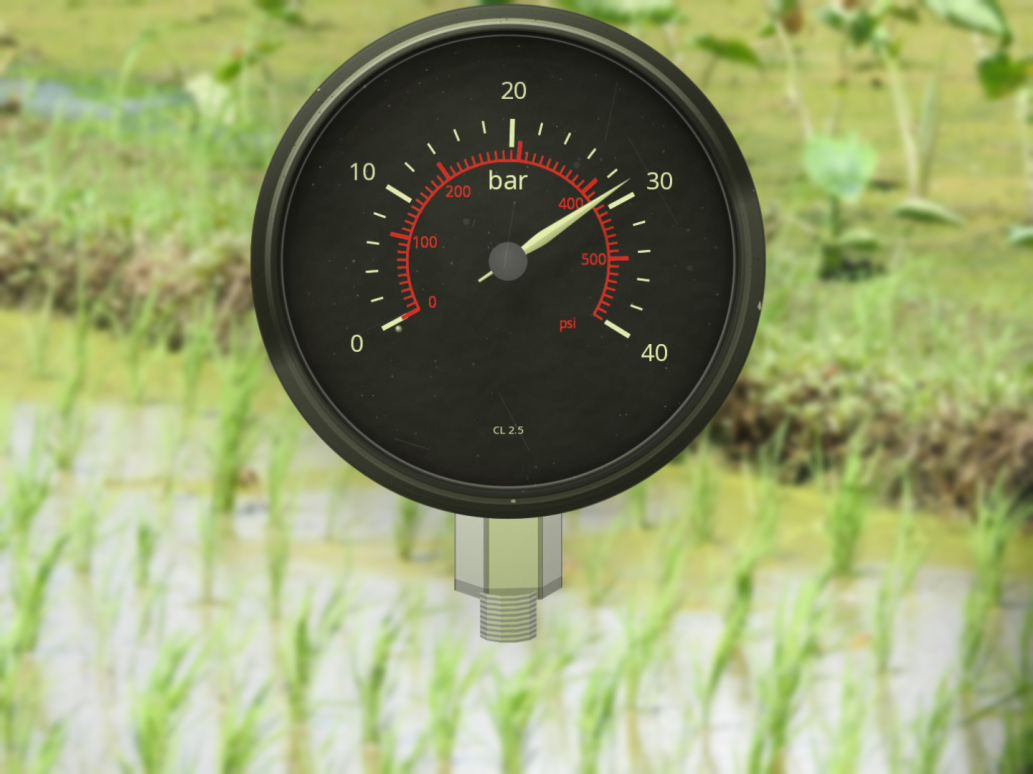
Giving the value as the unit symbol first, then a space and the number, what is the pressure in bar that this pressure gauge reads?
bar 29
